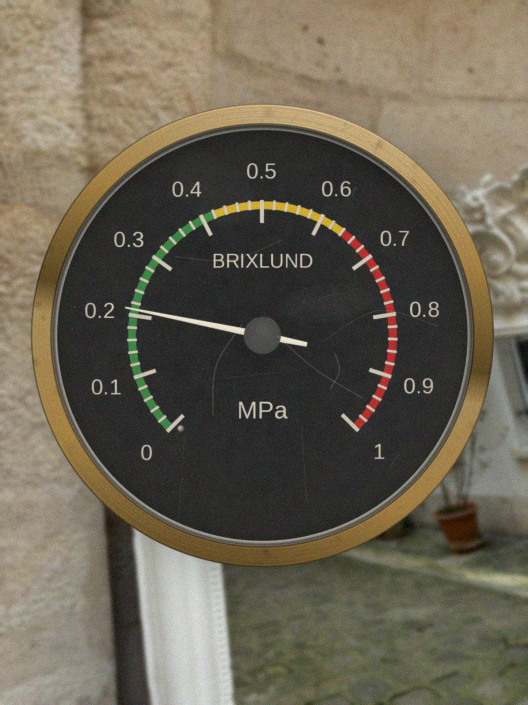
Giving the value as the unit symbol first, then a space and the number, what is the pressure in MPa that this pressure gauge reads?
MPa 0.21
